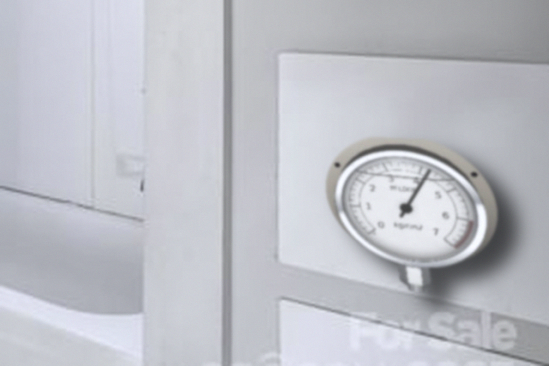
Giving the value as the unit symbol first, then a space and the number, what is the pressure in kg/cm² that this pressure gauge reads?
kg/cm² 4.2
